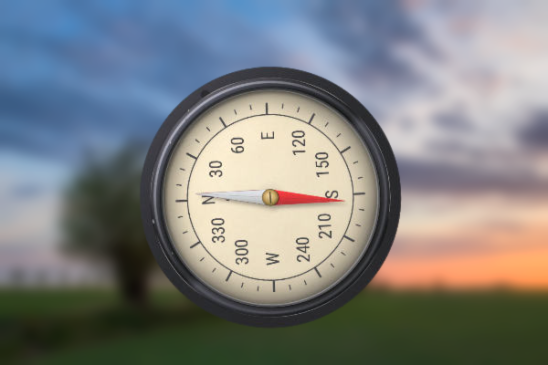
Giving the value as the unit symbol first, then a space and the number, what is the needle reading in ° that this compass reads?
° 185
